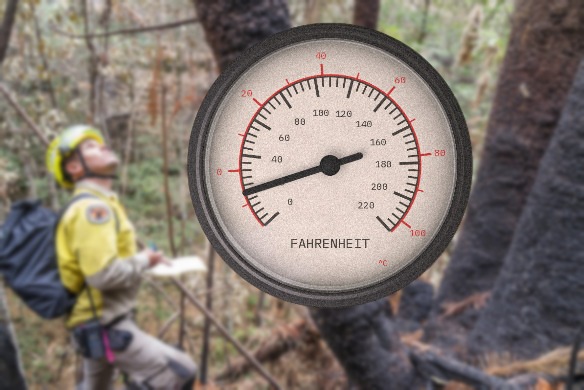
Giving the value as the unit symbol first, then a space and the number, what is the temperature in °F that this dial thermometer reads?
°F 20
